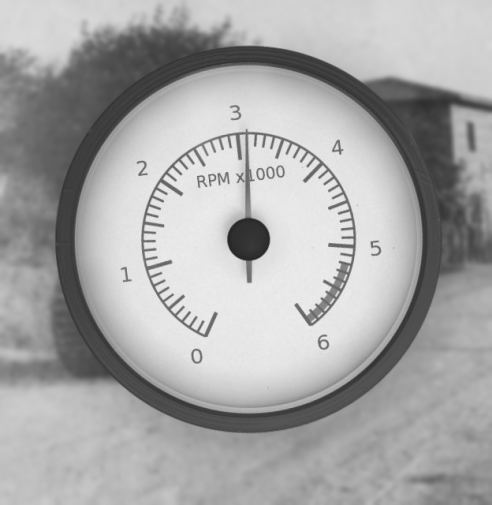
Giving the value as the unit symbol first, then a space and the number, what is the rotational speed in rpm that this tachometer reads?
rpm 3100
